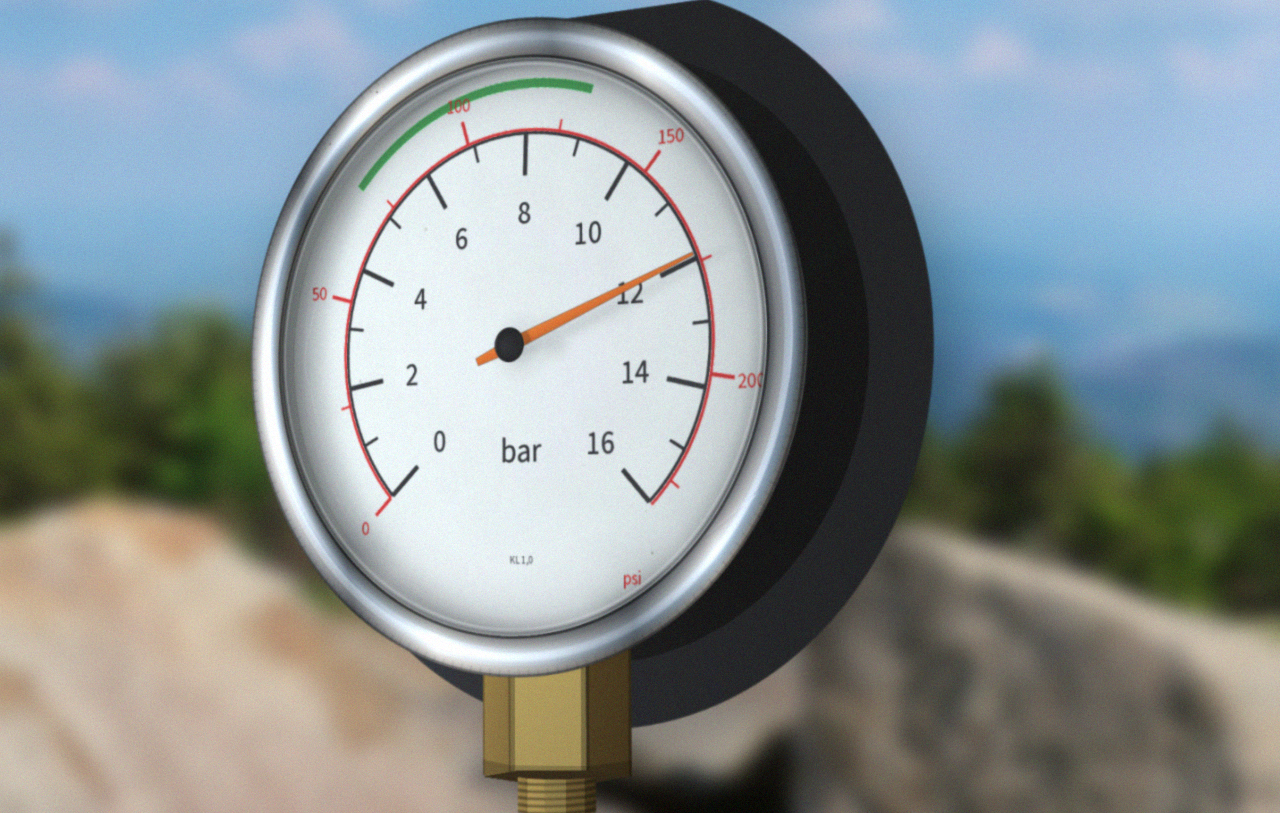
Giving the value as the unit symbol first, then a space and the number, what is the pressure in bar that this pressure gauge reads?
bar 12
